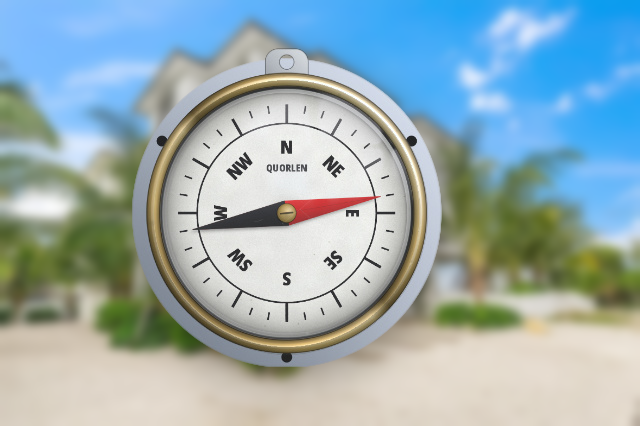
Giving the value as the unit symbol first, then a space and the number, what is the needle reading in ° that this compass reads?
° 80
